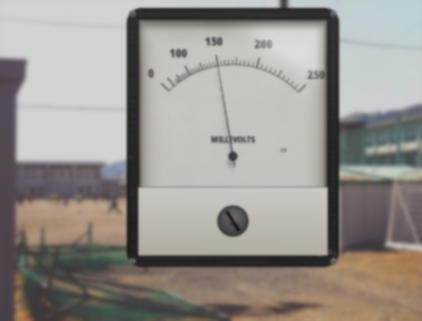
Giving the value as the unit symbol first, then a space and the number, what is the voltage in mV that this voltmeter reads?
mV 150
